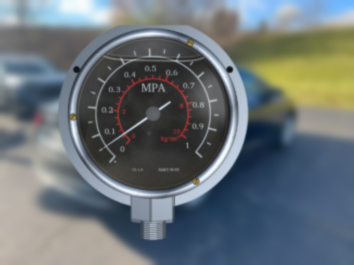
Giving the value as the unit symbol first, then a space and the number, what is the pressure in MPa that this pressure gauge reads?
MPa 0.05
